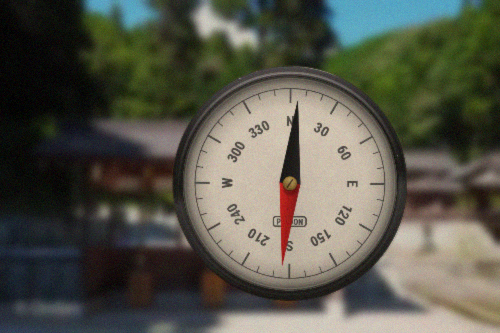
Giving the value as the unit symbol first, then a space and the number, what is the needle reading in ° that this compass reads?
° 185
